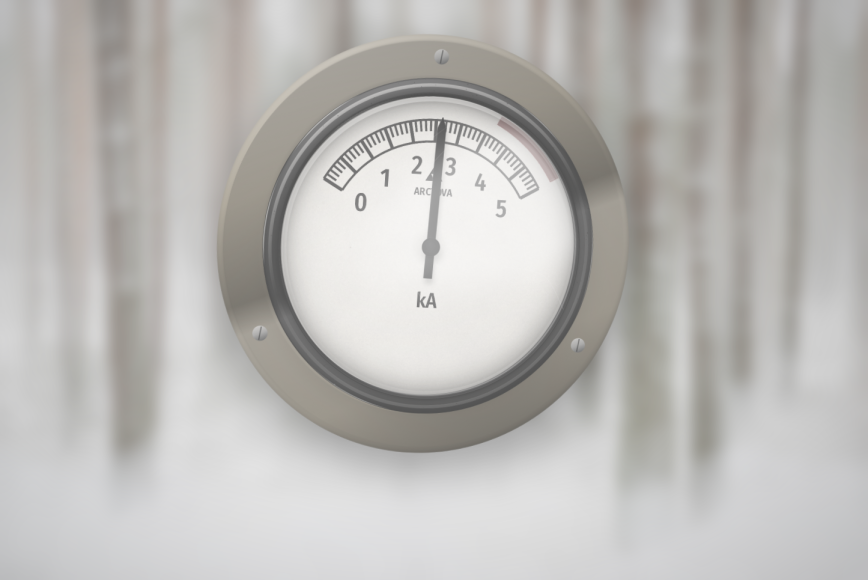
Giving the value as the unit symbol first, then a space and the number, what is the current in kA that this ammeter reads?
kA 2.6
